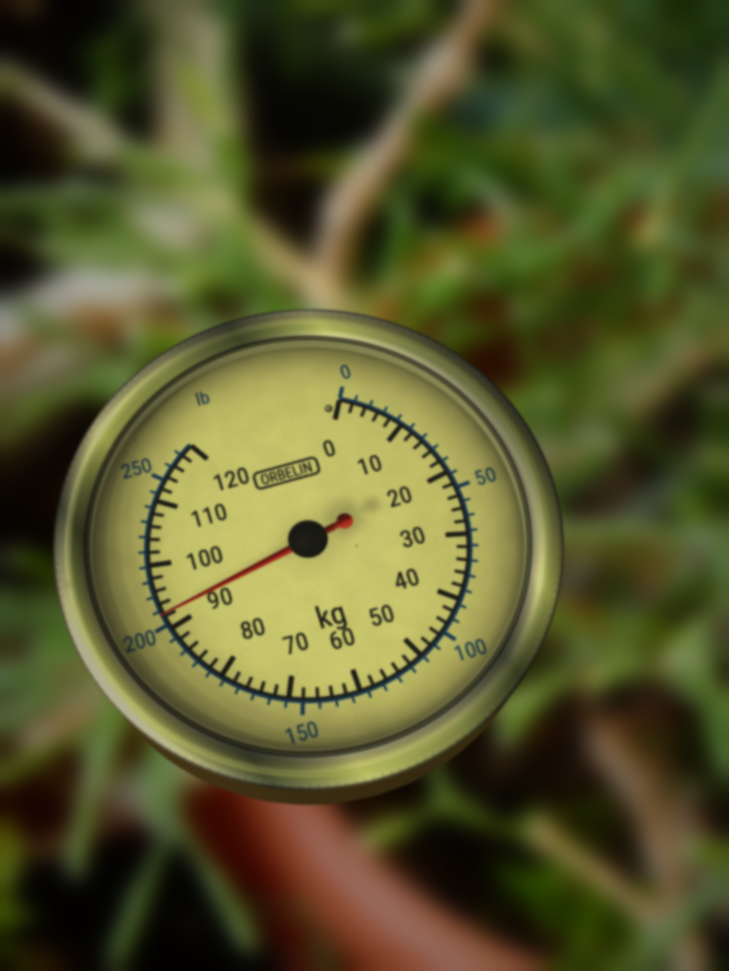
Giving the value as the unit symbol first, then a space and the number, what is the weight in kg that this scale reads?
kg 92
